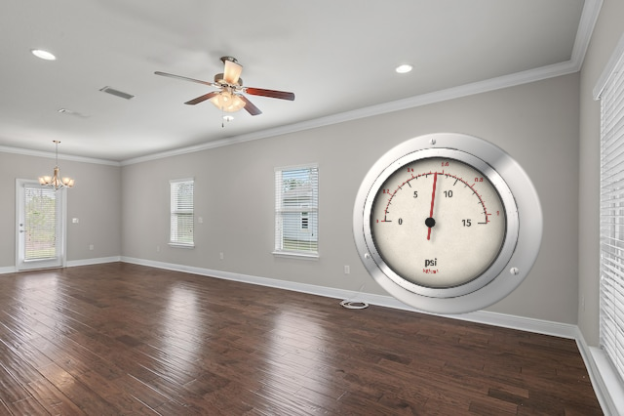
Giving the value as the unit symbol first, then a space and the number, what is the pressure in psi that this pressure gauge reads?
psi 8
